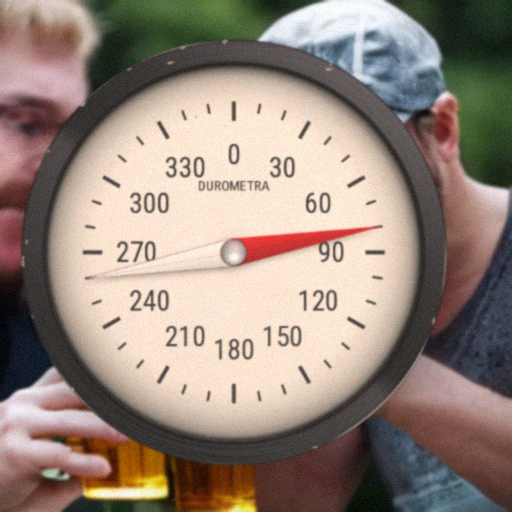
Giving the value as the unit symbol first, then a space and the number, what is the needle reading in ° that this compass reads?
° 80
